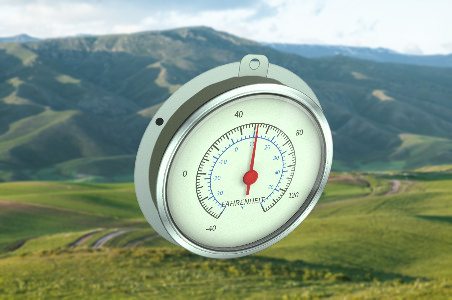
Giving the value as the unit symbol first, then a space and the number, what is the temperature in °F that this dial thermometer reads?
°F 50
